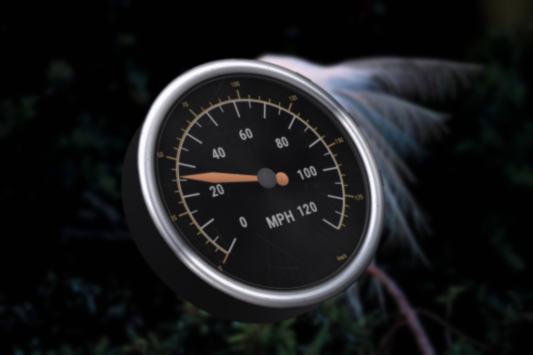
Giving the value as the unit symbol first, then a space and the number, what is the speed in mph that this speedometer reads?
mph 25
